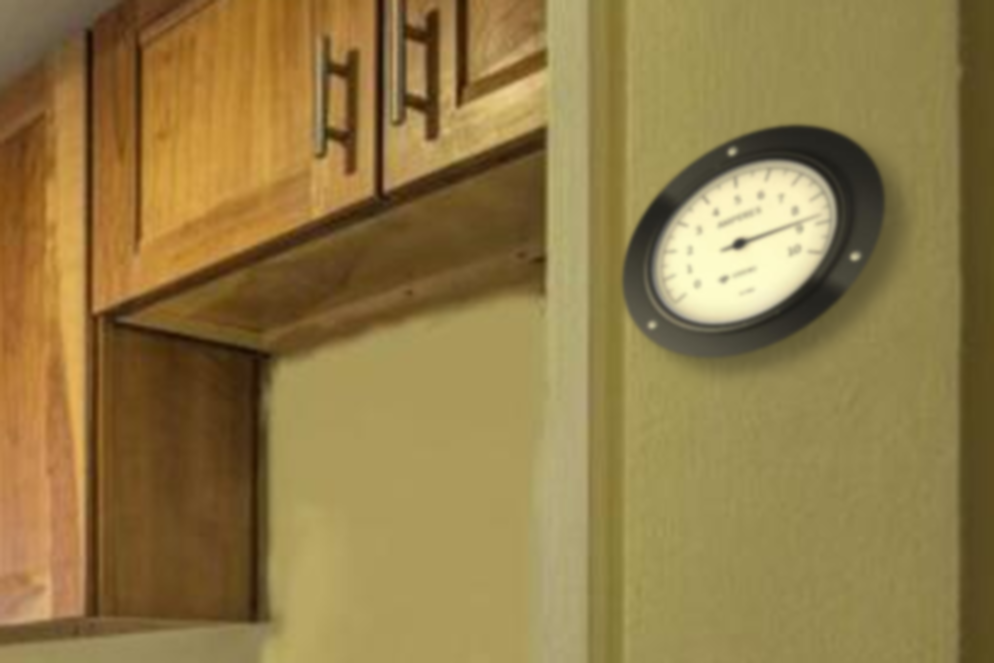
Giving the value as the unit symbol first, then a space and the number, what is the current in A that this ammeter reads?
A 8.75
